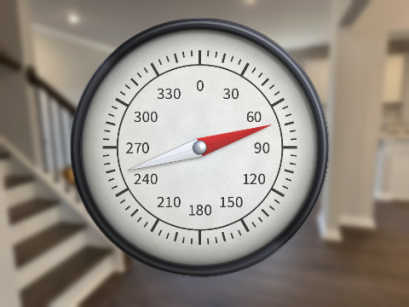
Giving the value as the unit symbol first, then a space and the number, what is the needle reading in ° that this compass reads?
° 72.5
